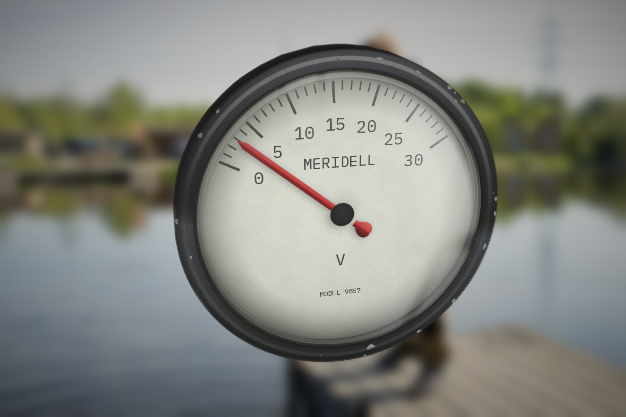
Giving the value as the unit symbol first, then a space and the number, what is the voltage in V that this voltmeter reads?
V 3
